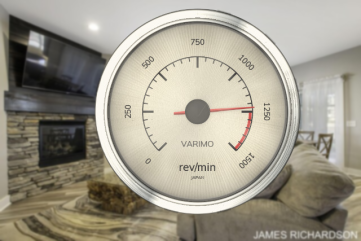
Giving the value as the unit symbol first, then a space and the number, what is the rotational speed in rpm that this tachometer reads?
rpm 1225
